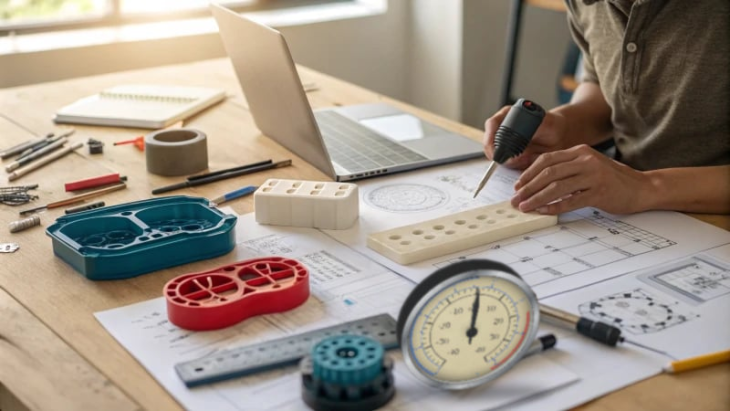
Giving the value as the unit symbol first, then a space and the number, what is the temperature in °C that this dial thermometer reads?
°C 0
